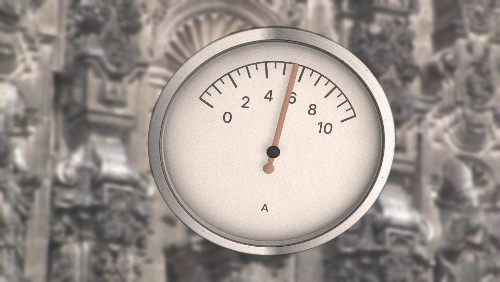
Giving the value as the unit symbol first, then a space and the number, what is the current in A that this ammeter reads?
A 5.5
